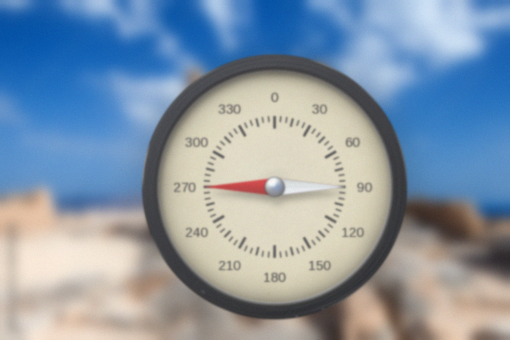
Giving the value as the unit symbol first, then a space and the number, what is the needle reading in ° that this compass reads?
° 270
